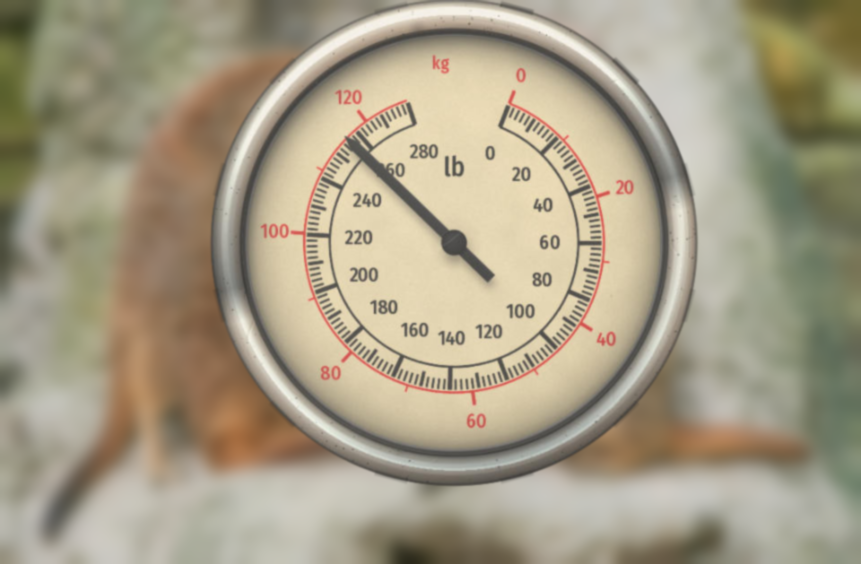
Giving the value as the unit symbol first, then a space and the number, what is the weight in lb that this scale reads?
lb 256
